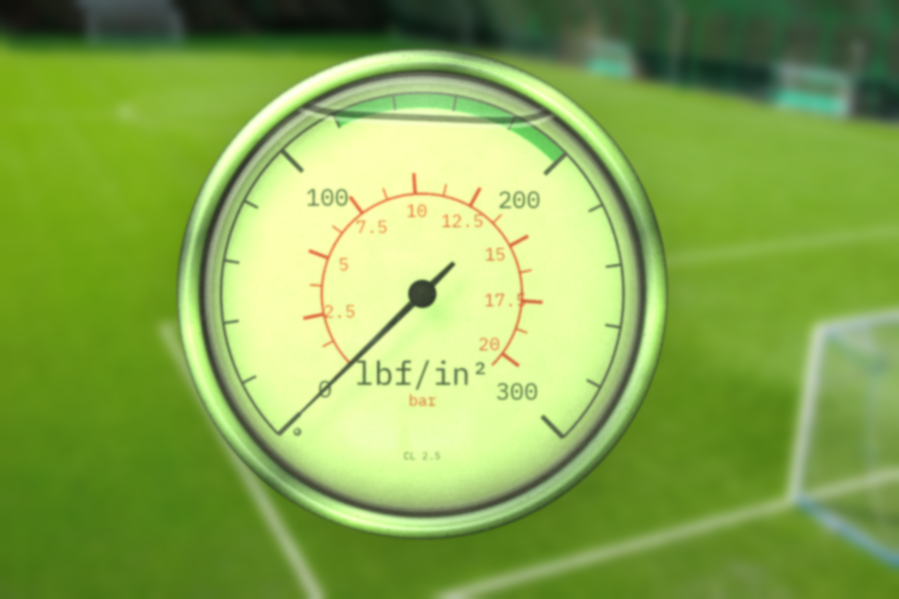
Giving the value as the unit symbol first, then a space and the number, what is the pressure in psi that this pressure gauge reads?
psi 0
